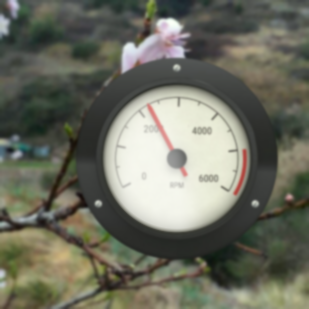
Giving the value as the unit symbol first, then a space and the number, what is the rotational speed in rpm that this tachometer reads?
rpm 2250
